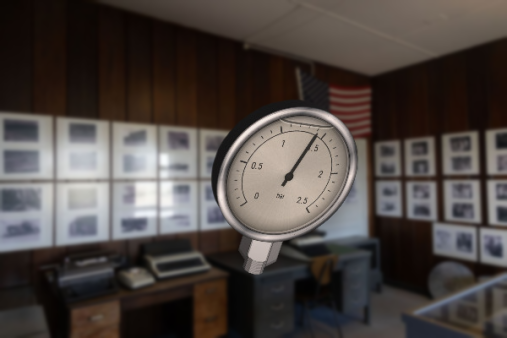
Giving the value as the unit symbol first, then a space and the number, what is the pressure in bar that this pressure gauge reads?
bar 1.4
